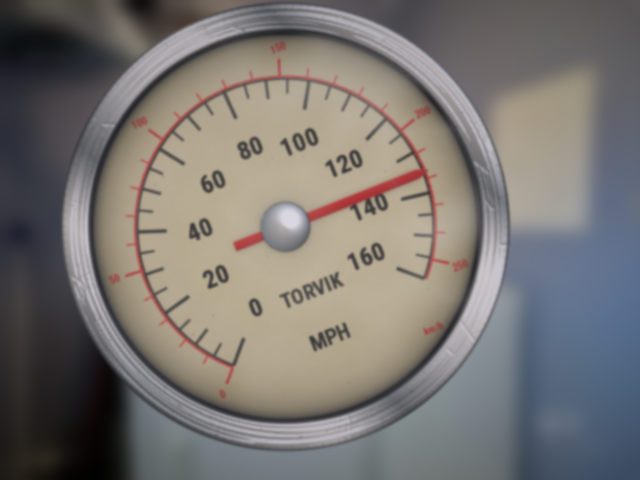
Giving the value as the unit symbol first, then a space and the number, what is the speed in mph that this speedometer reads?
mph 135
